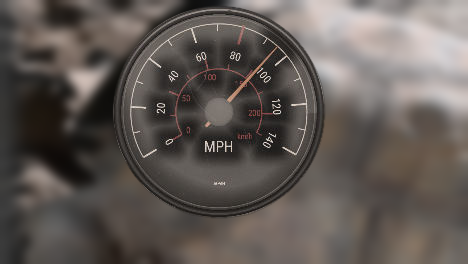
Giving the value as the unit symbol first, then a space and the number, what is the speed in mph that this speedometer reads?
mph 95
